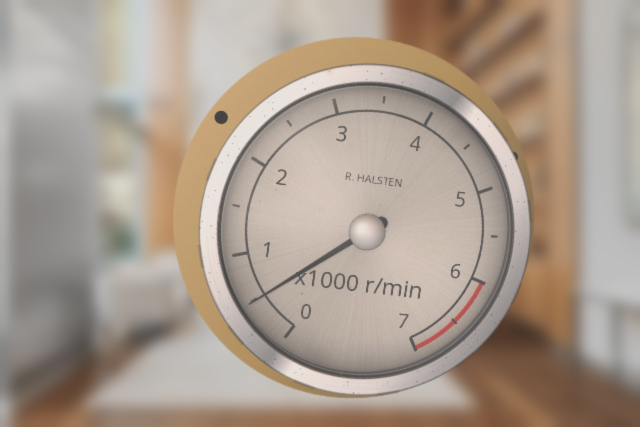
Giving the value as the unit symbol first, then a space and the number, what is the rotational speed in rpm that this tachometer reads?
rpm 500
